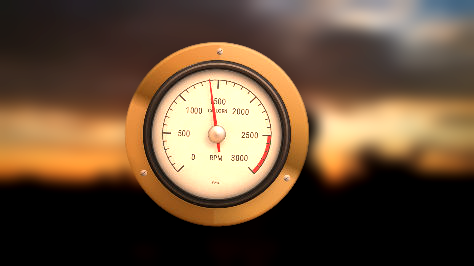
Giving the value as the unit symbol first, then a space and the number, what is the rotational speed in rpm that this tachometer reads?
rpm 1400
